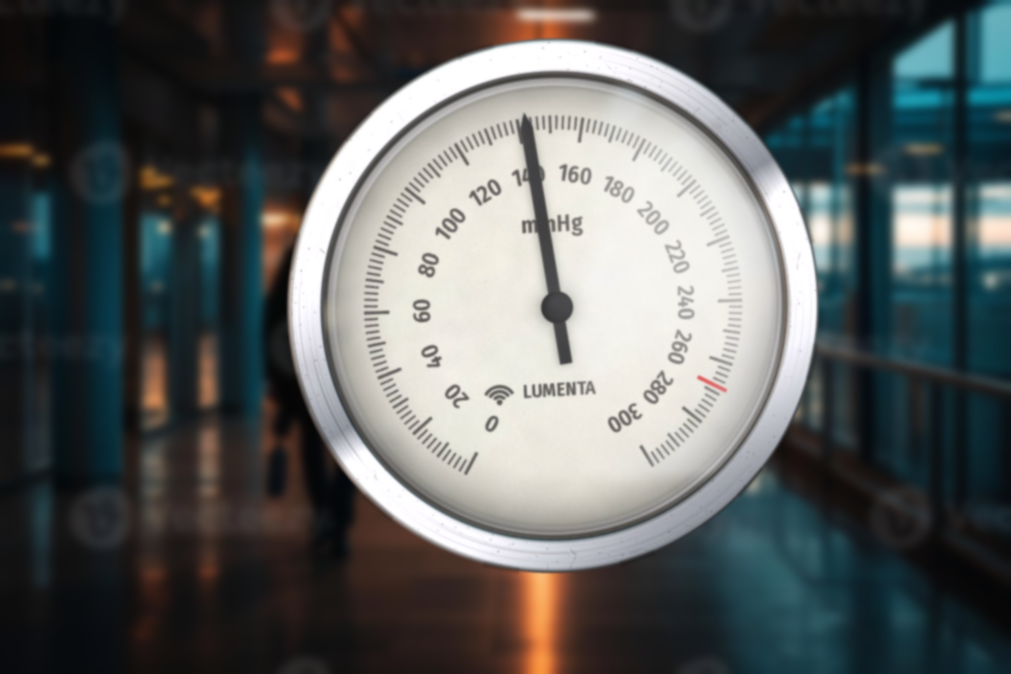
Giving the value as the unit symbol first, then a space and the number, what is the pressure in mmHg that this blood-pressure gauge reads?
mmHg 142
